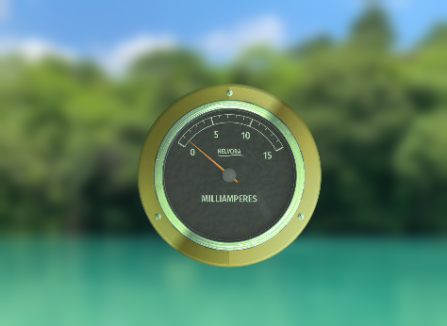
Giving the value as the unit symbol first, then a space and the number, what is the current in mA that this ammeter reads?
mA 1
